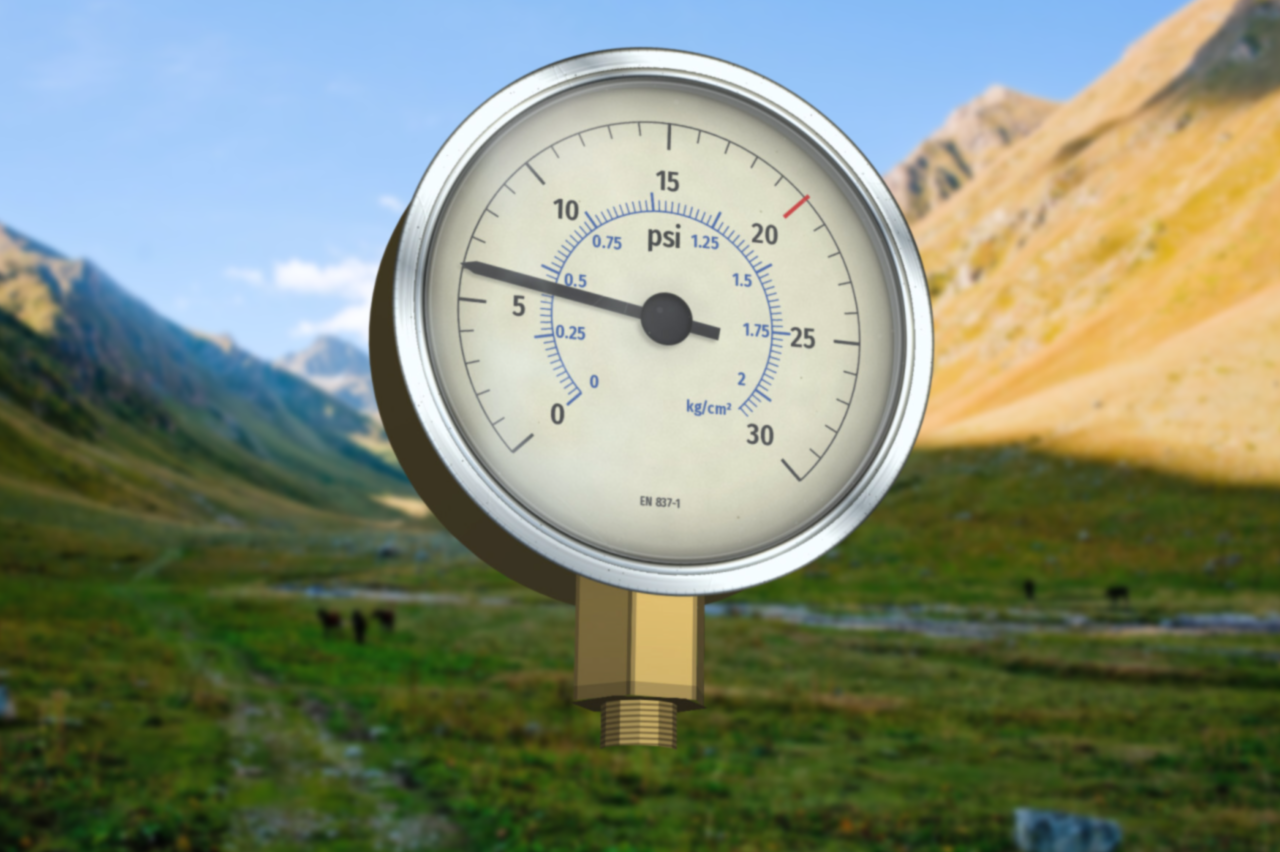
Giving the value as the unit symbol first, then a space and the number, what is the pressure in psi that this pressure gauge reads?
psi 6
